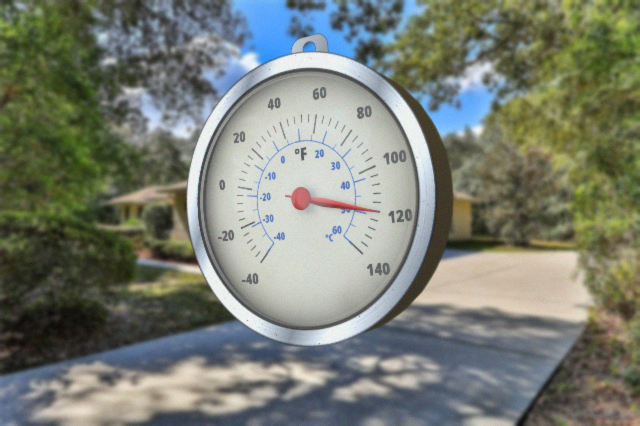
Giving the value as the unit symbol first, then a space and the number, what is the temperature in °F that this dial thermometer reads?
°F 120
